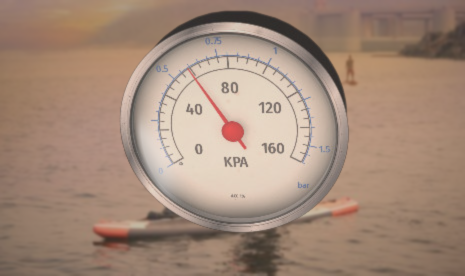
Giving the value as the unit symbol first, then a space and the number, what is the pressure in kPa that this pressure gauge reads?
kPa 60
